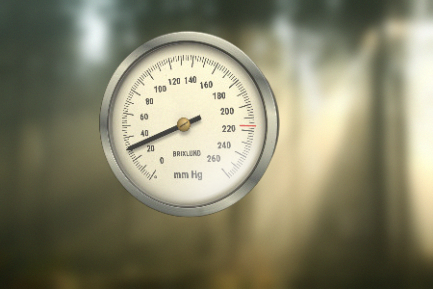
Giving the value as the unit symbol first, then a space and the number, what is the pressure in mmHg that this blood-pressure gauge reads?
mmHg 30
